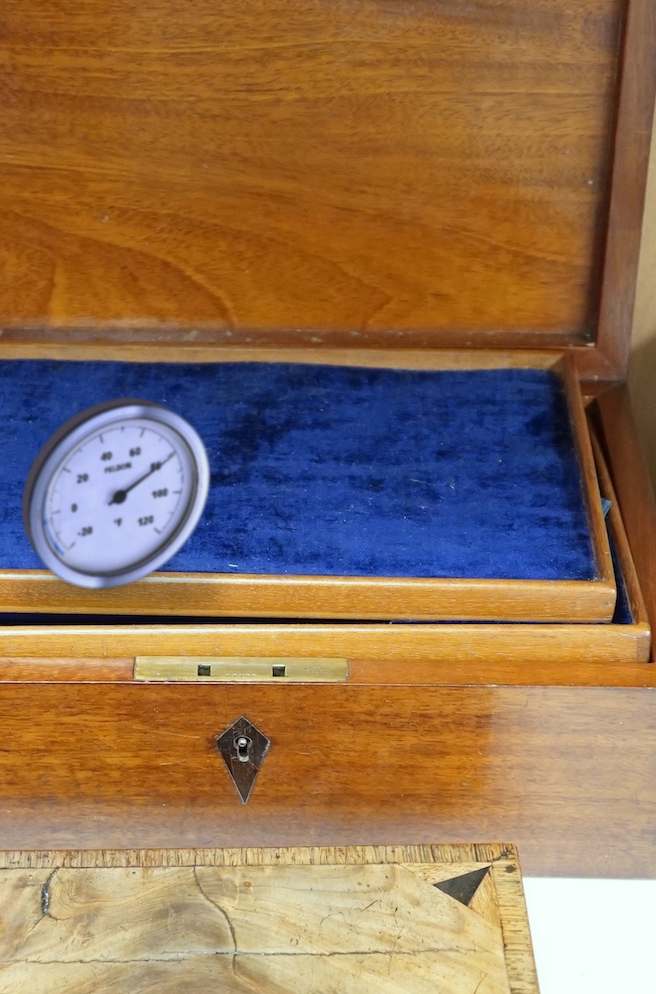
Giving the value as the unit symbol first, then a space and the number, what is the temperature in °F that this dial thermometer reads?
°F 80
